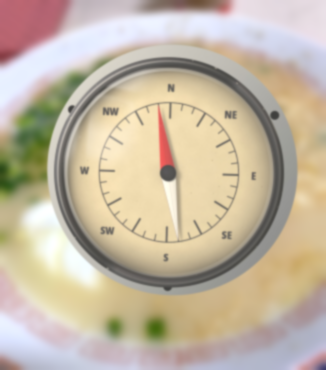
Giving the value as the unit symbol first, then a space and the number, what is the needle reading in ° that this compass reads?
° 350
